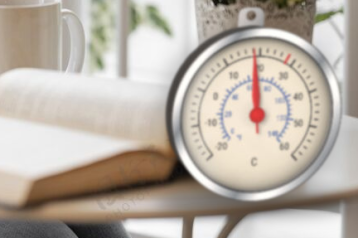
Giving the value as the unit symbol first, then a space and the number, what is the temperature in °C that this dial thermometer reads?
°C 18
